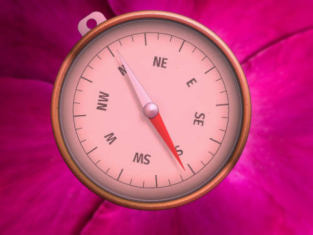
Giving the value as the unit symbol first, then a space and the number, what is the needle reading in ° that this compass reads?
° 185
